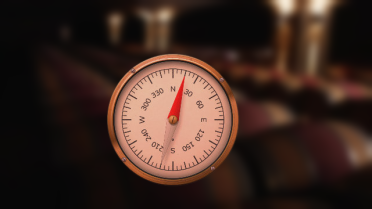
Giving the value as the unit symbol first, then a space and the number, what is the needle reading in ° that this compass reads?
° 15
